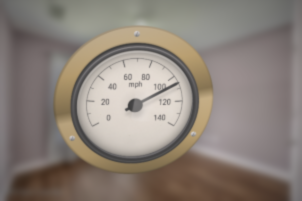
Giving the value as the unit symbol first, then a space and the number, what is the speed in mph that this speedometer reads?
mph 105
